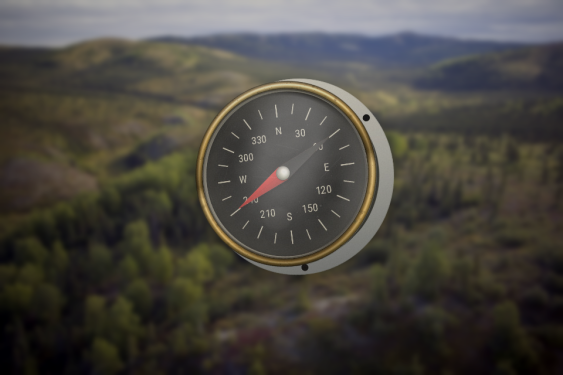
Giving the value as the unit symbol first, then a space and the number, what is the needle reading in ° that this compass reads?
° 240
